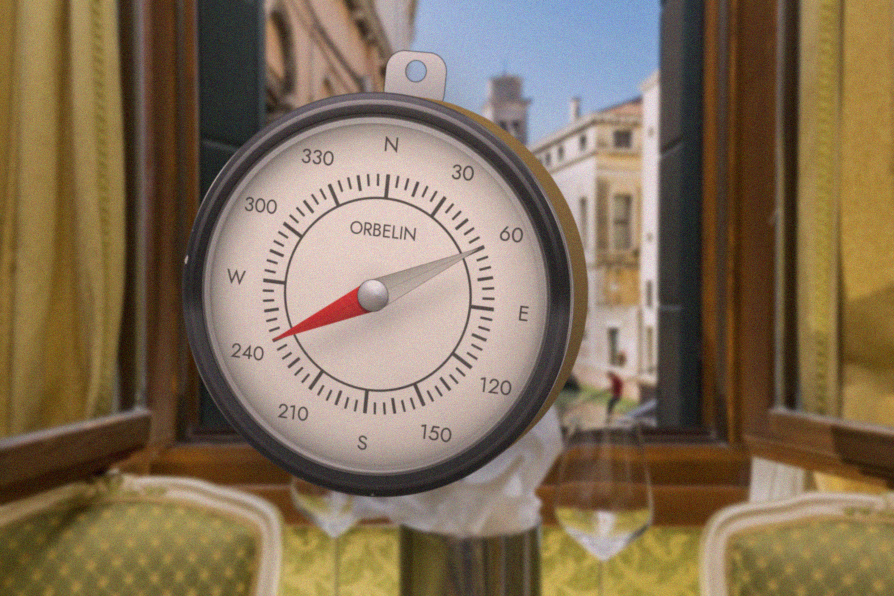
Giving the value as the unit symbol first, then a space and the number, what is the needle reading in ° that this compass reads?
° 240
